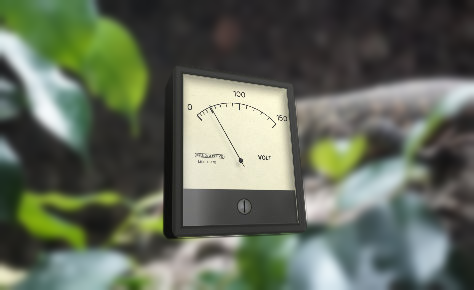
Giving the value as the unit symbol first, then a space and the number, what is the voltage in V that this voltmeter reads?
V 50
